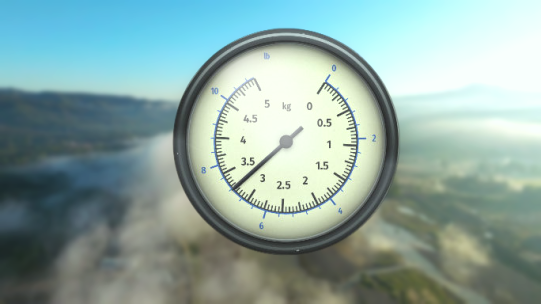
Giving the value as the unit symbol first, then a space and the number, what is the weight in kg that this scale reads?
kg 3.25
